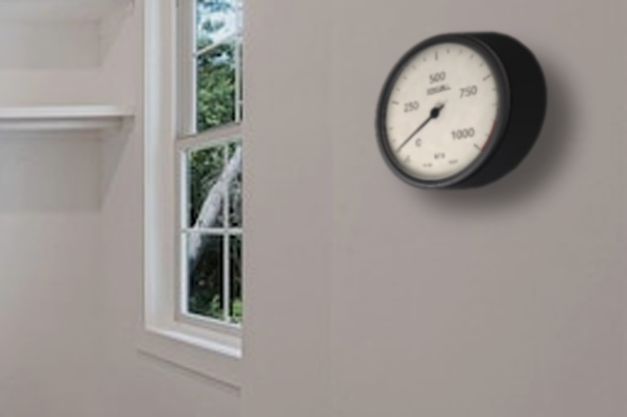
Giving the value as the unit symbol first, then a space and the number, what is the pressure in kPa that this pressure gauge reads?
kPa 50
